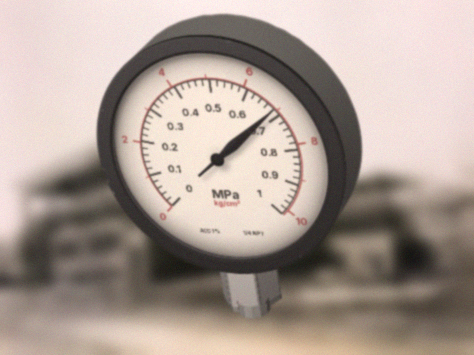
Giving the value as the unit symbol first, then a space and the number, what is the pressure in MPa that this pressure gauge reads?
MPa 0.68
